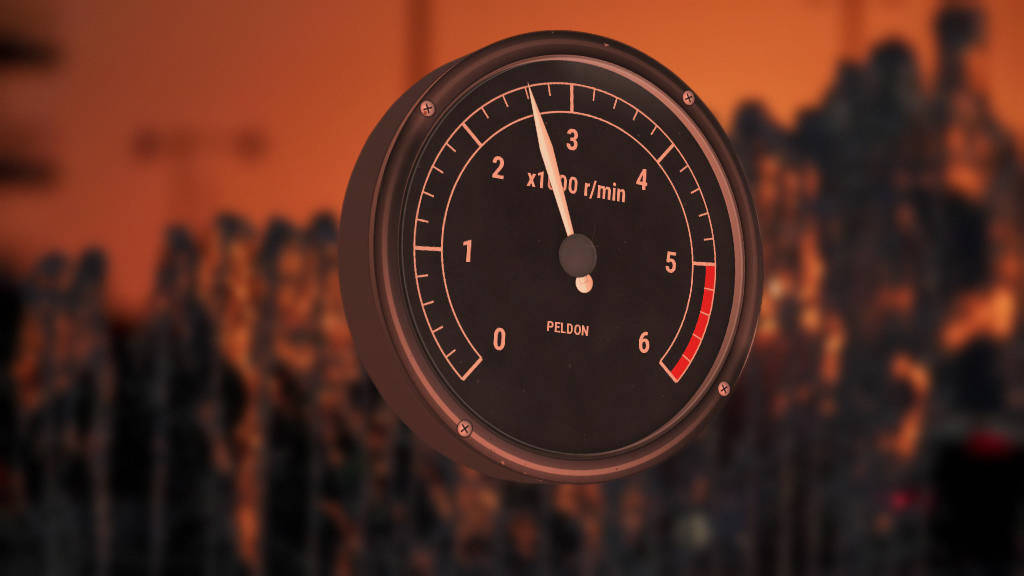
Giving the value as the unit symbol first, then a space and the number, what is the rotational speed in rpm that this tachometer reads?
rpm 2600
